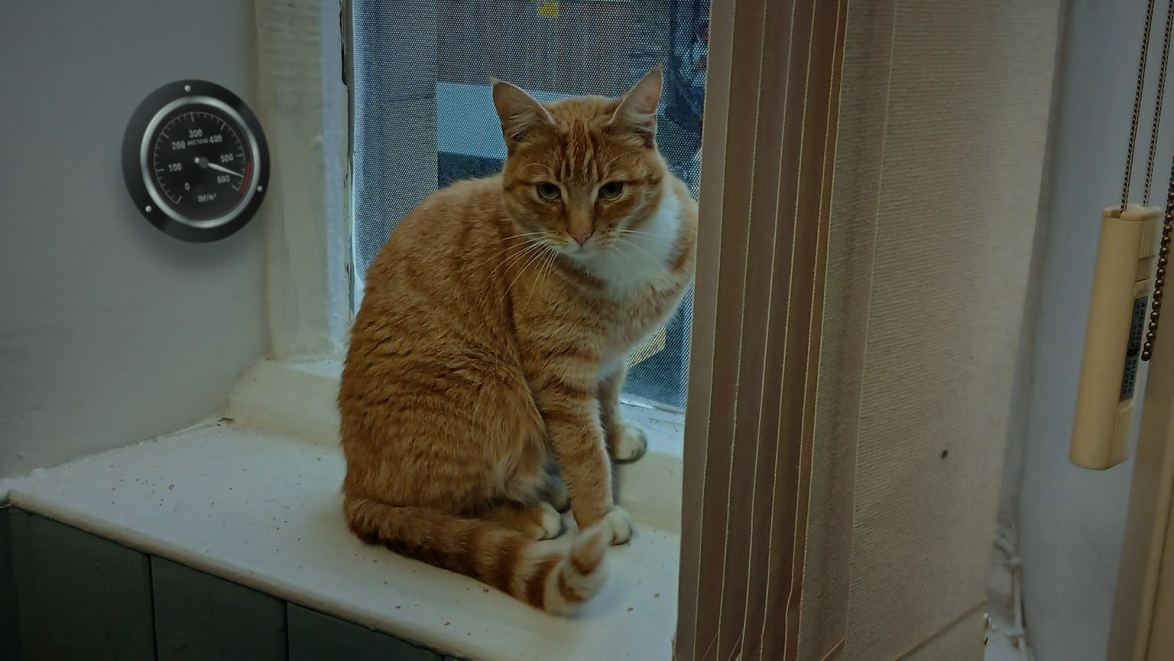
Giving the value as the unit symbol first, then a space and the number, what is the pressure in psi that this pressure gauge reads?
psi 560
